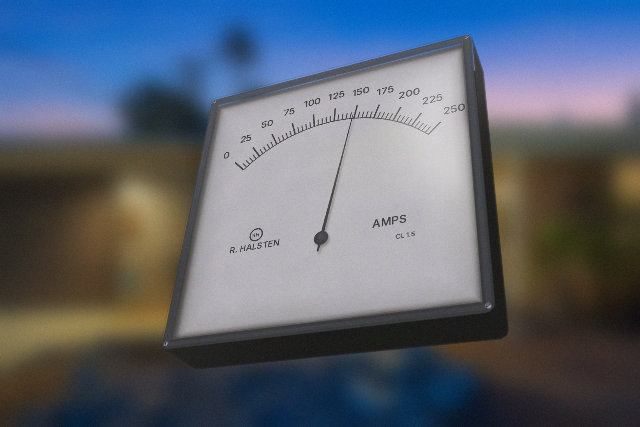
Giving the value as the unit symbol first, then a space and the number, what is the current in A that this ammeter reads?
A 150
